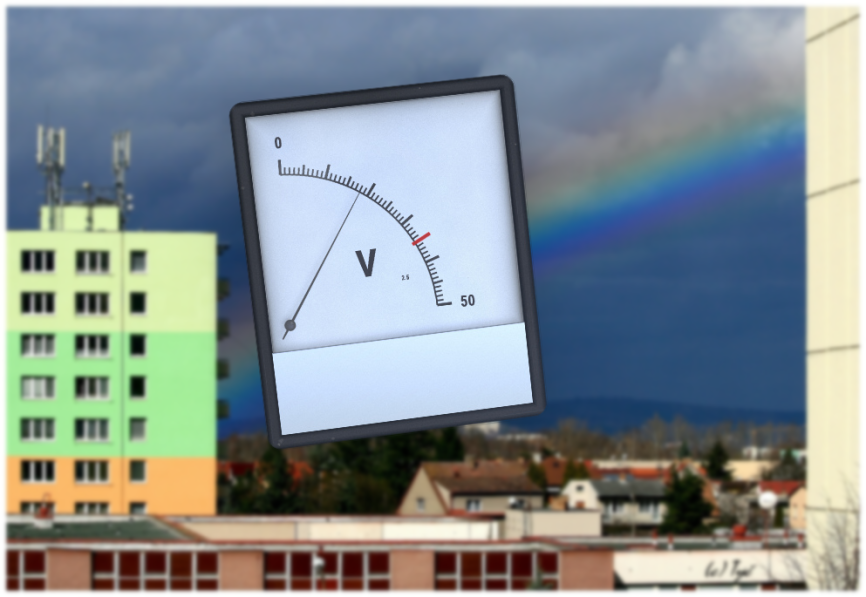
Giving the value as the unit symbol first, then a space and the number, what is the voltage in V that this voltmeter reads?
V 18
